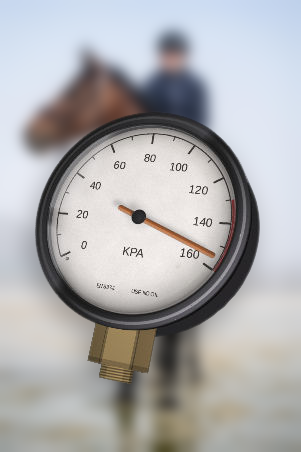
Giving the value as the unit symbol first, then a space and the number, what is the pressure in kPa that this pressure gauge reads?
kPa 155
